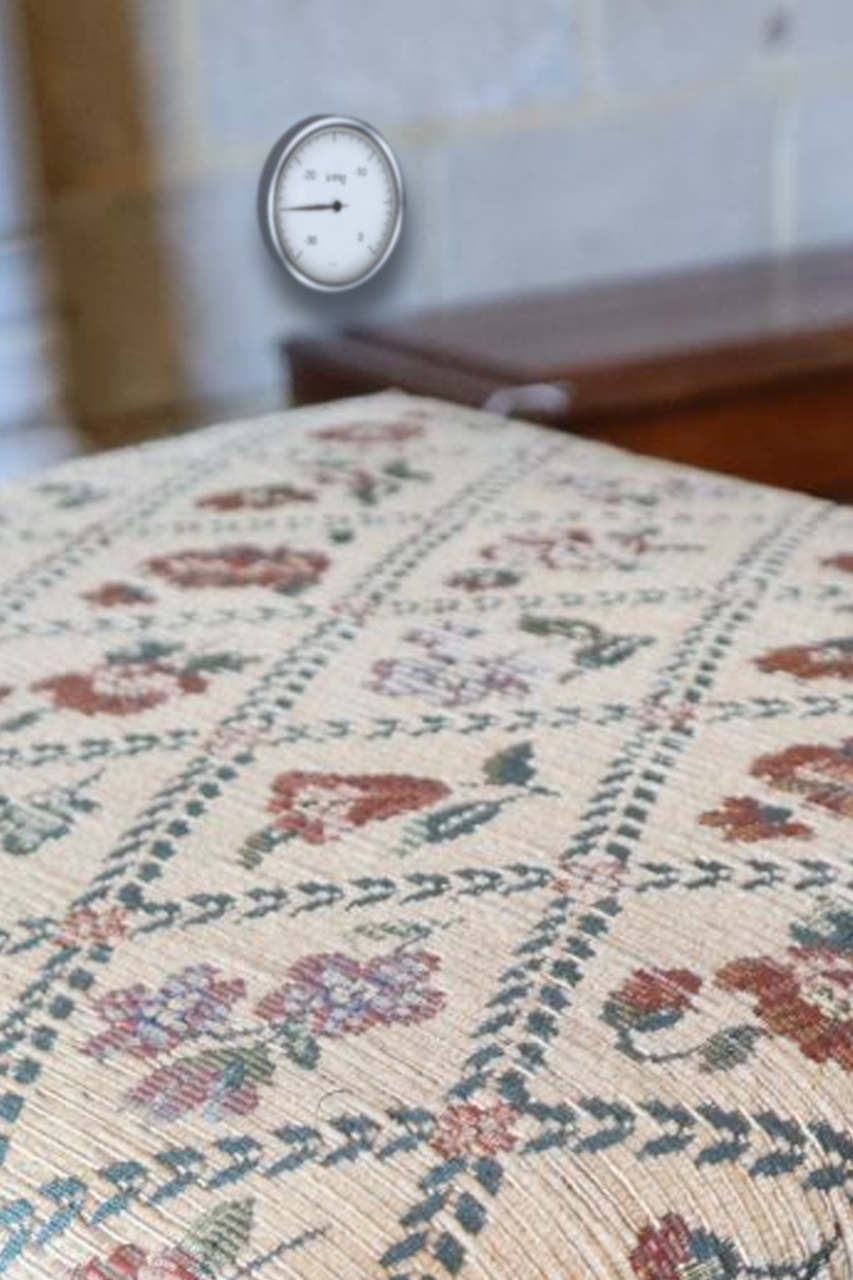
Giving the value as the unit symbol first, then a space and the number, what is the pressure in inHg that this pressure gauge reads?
inHg -25
